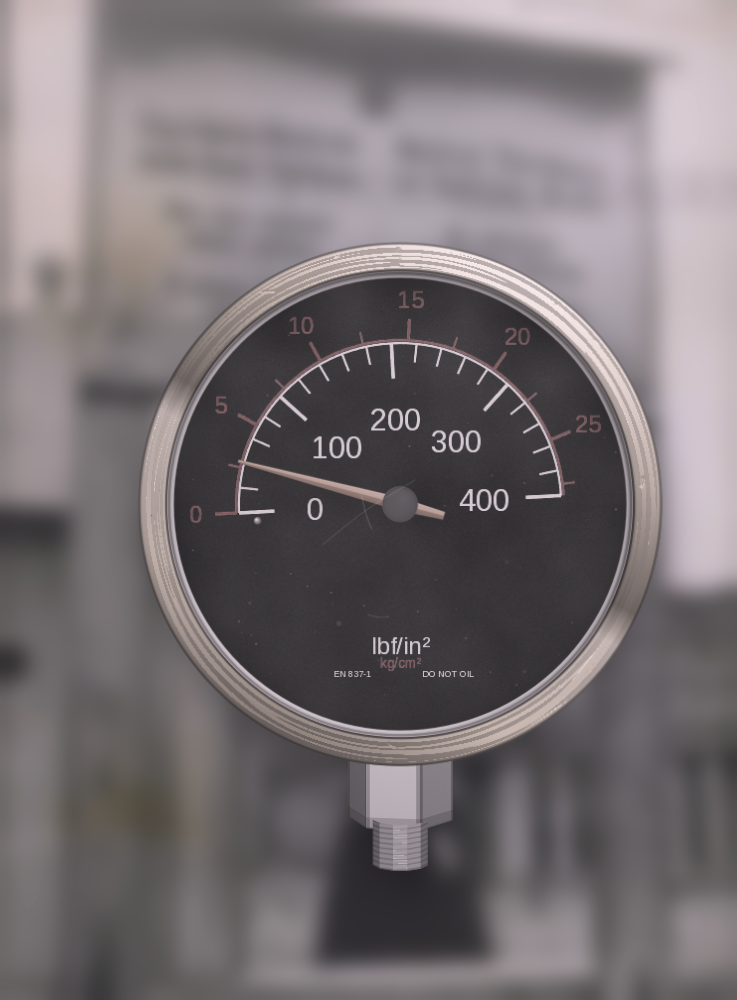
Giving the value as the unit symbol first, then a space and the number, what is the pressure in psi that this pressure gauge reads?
psi 40
